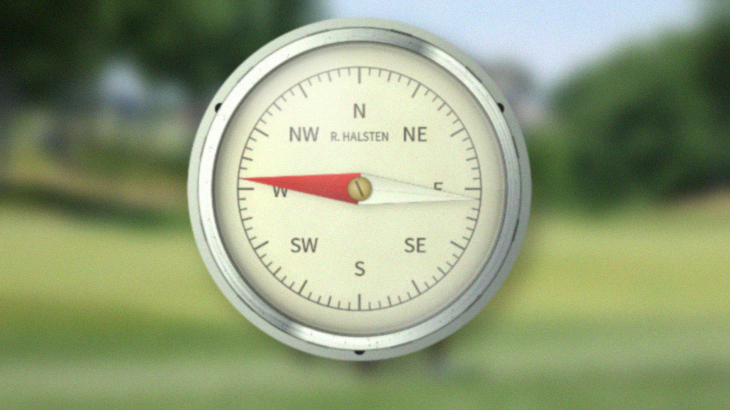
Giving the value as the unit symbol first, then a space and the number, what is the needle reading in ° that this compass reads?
° 275
